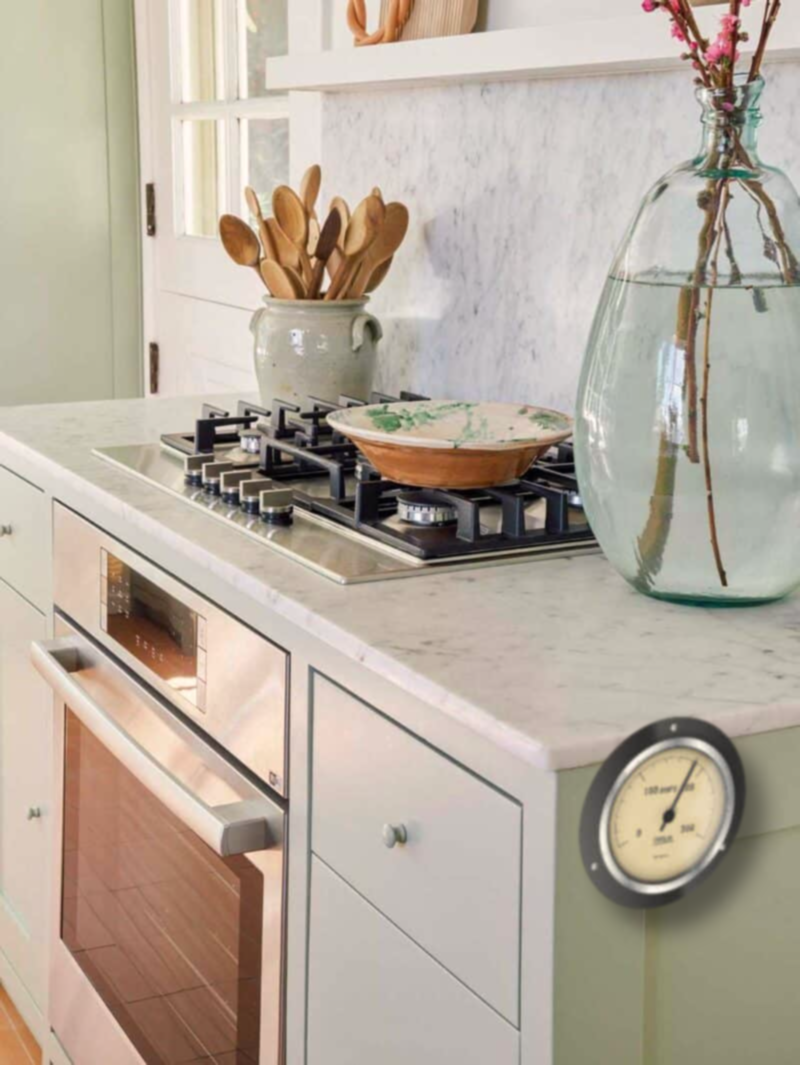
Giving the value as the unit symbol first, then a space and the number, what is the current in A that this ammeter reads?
A 180
